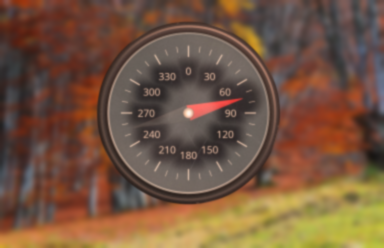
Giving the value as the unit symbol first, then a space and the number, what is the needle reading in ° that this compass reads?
° 75
